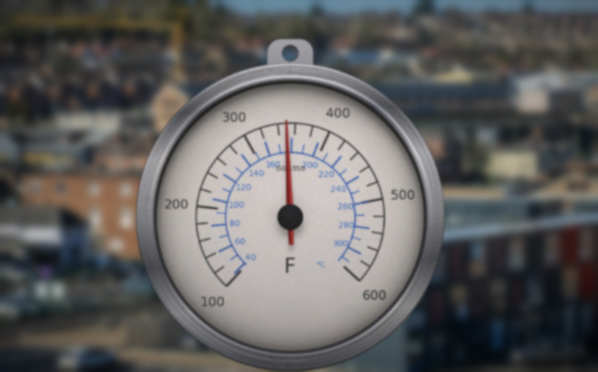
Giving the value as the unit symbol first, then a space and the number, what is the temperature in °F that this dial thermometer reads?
°F 350
